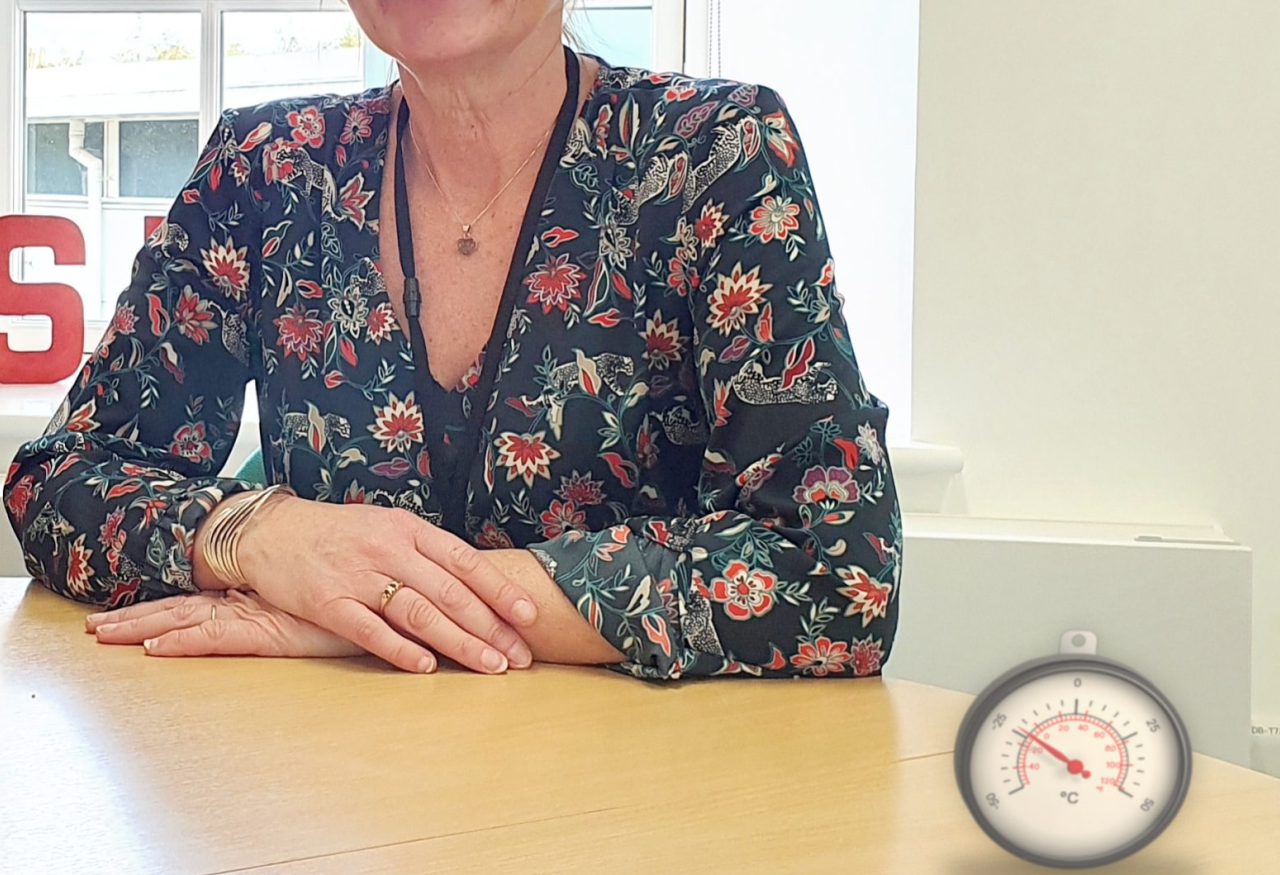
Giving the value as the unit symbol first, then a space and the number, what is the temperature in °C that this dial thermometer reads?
°C -22.5
